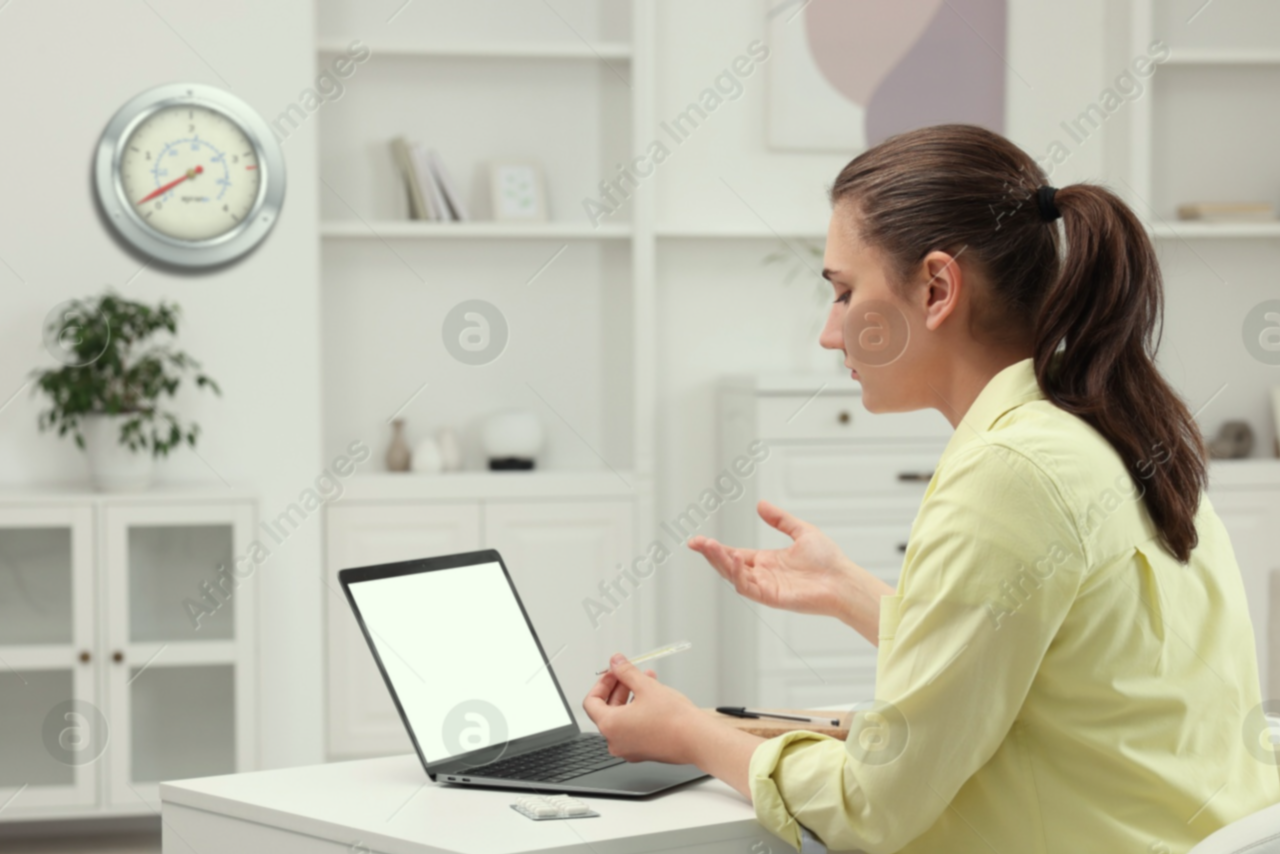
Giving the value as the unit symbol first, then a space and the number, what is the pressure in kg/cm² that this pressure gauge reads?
kg/cm² 0.2
